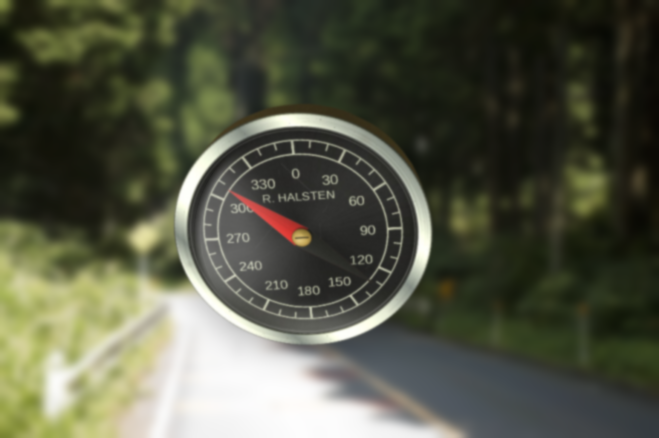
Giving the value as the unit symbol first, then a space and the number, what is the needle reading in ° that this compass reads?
° 310
